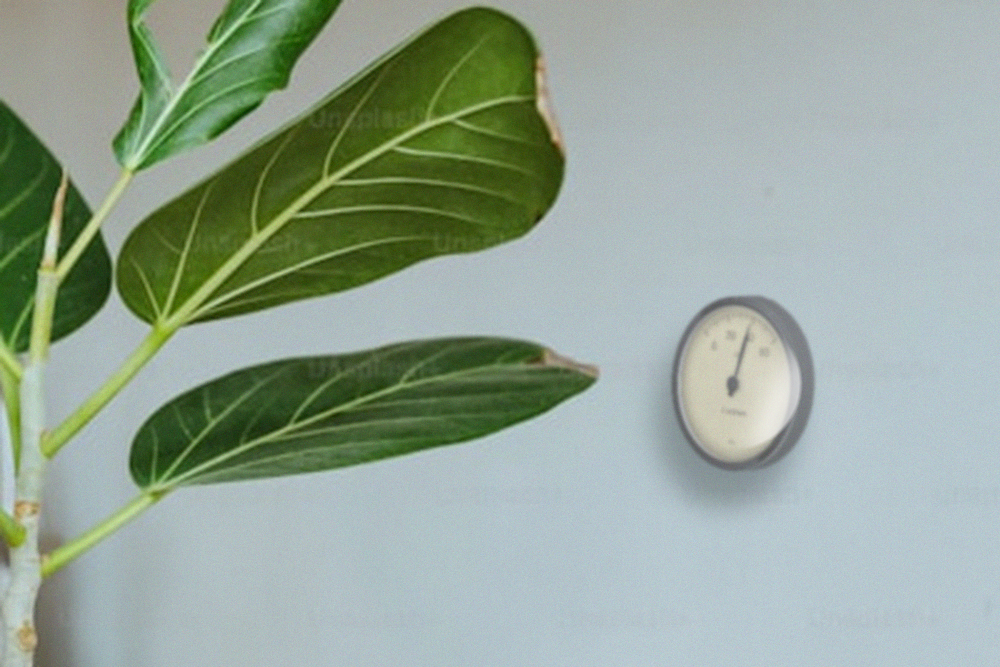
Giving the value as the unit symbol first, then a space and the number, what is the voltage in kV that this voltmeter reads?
kV 40
